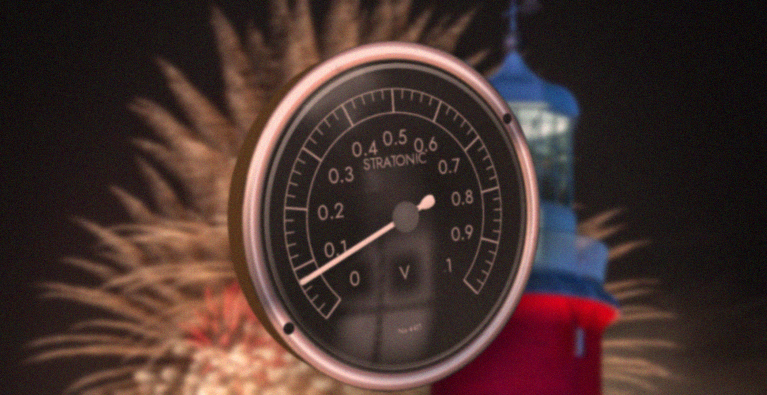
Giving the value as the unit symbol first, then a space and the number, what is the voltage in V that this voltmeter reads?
V 0.08
